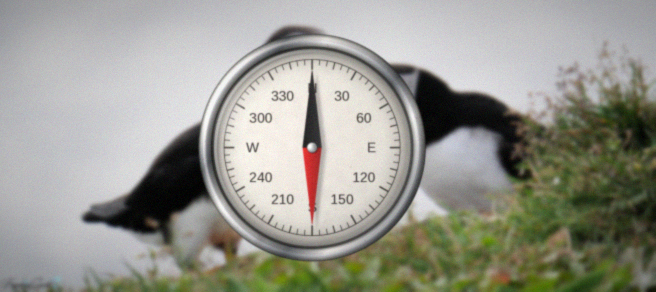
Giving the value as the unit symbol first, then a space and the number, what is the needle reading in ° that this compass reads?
° 180
